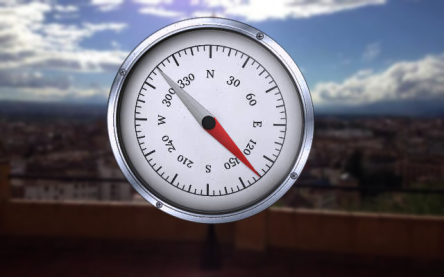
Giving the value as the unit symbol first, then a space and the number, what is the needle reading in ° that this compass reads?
° 135
